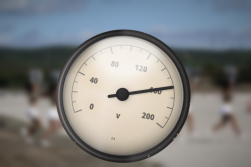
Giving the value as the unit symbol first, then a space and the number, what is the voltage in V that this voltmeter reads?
V 160
